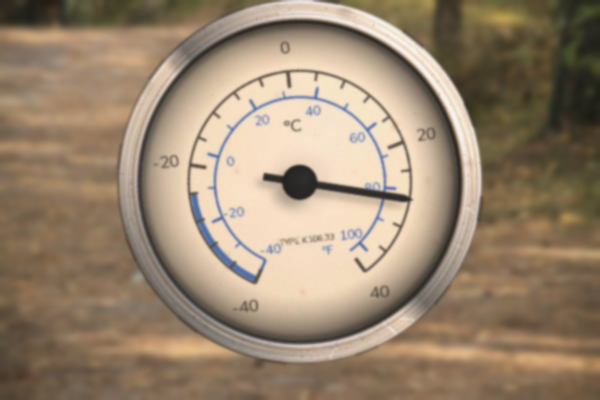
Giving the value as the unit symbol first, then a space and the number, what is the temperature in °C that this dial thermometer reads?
°C 28
